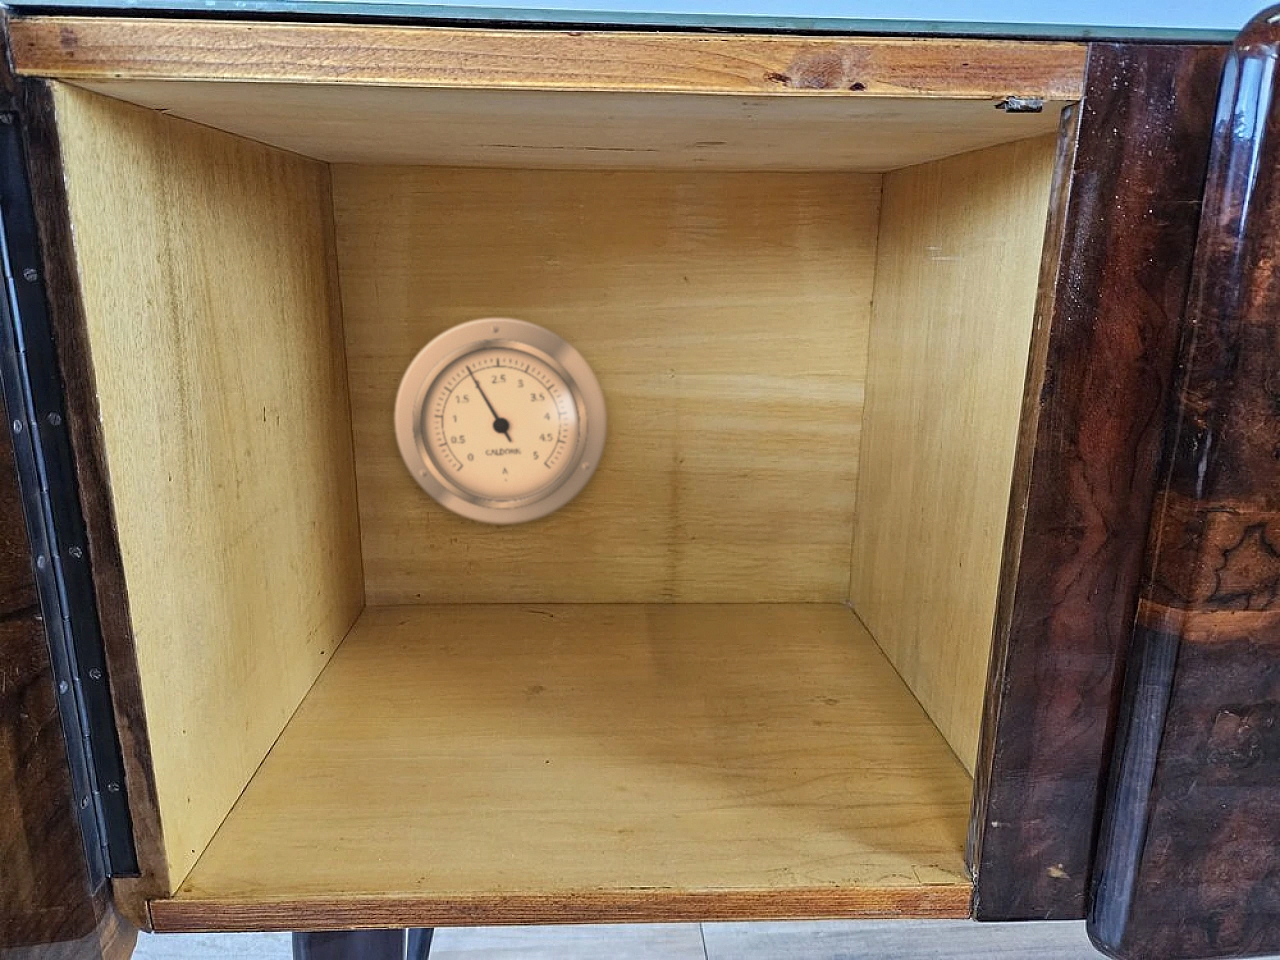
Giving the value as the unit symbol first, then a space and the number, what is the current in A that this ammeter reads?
A 2
